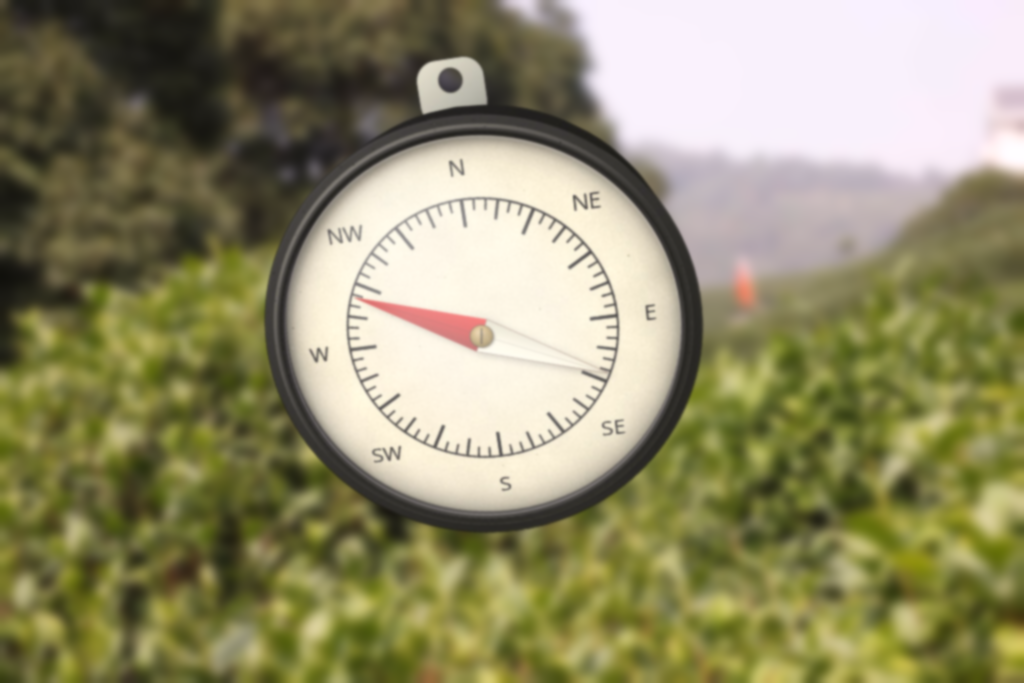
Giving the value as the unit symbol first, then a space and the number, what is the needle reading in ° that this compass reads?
° 295
